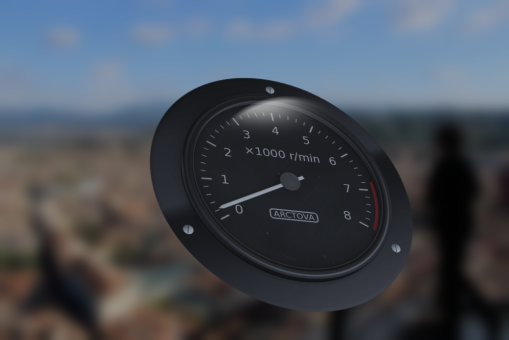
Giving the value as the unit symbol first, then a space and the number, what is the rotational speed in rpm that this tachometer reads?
rpm 200
